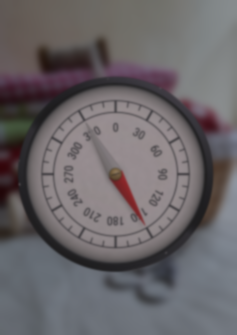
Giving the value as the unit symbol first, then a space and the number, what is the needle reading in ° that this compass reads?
° 150
